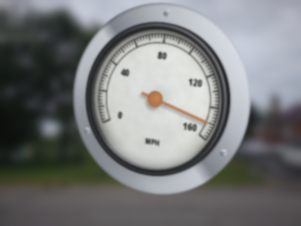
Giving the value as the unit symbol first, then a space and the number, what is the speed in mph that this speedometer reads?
mph 150
